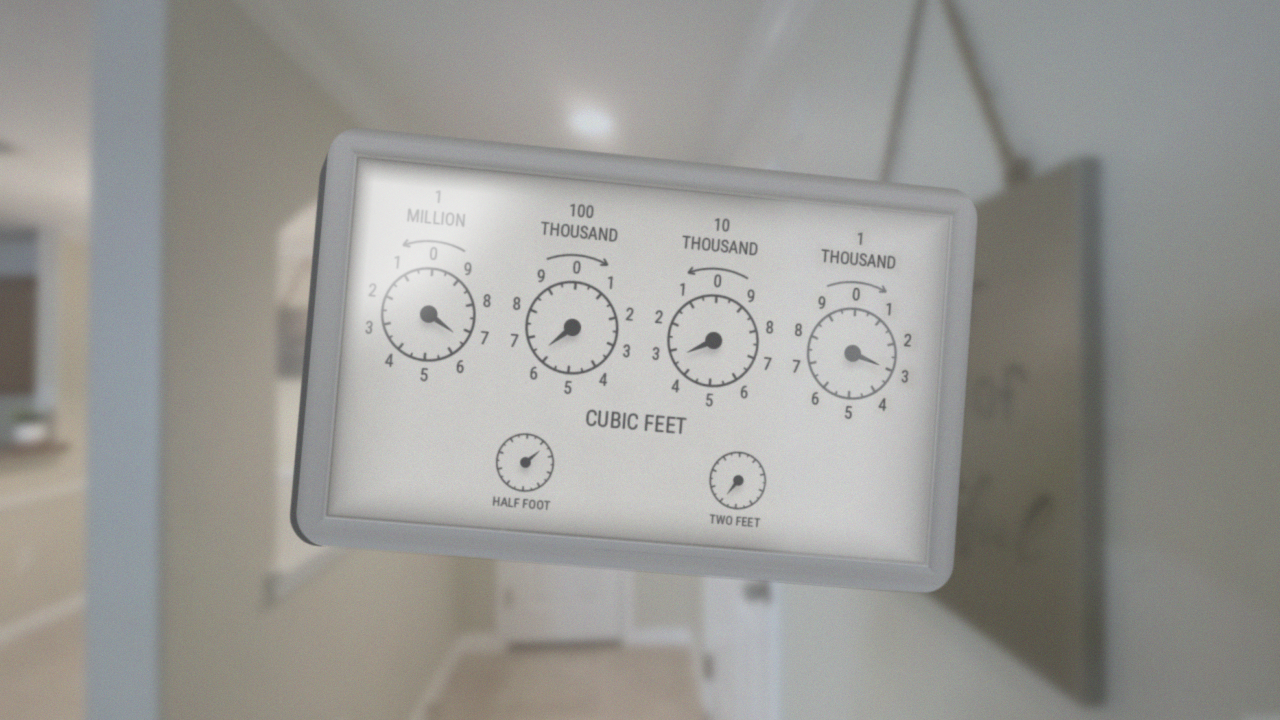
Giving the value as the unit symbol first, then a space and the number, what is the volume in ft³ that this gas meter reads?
ft³ 663300
